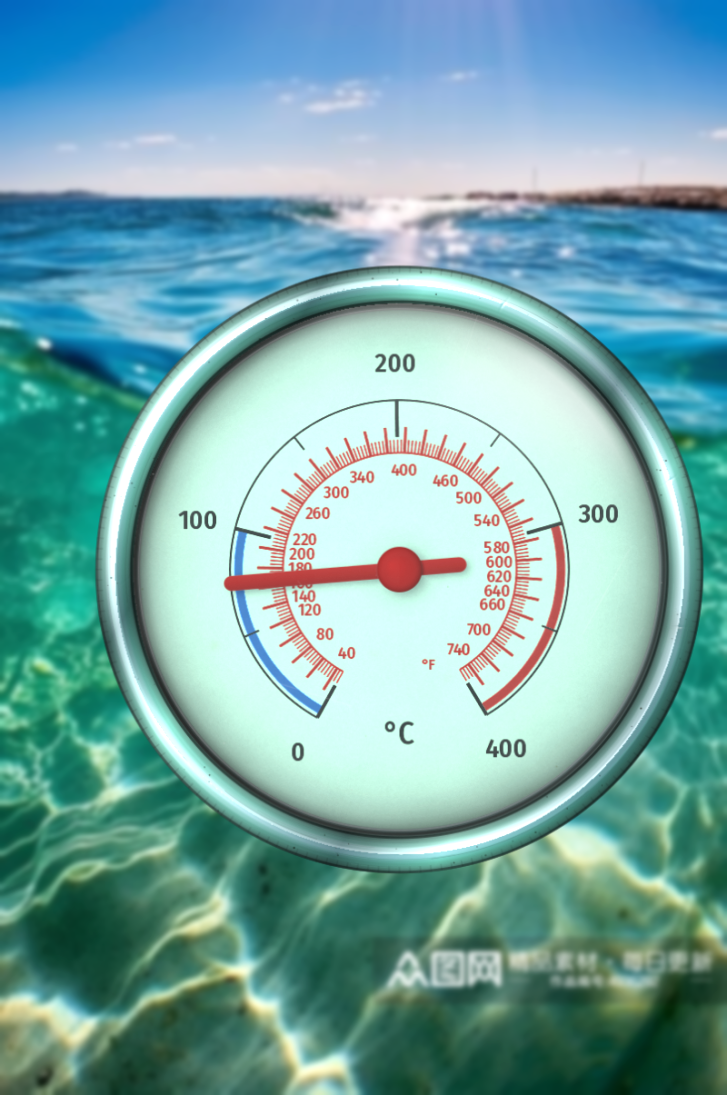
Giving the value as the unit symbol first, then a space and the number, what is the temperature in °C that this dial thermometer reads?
°C 75
